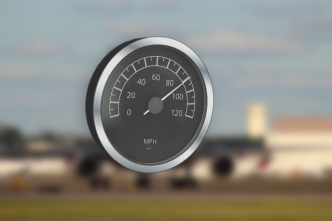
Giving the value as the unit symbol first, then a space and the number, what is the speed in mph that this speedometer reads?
mph 90
